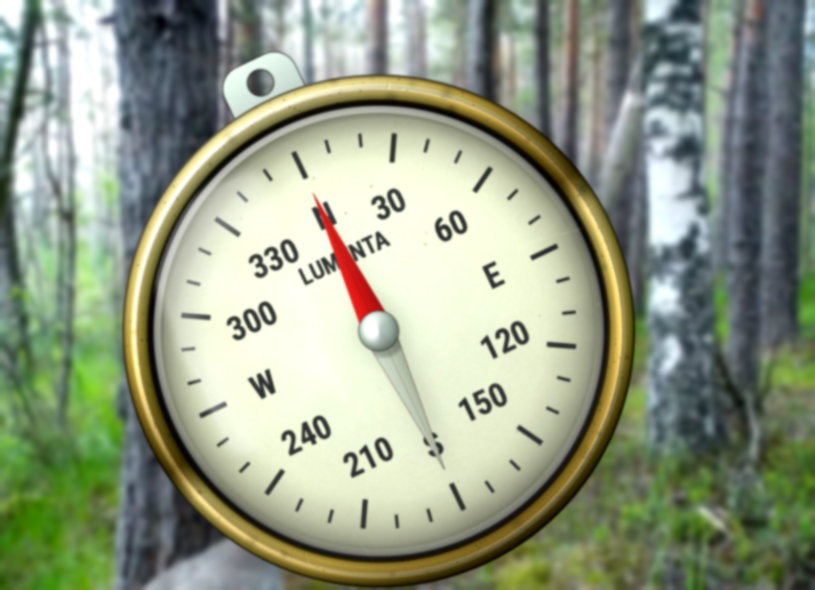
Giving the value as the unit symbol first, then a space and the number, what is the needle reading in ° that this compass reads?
° 0
